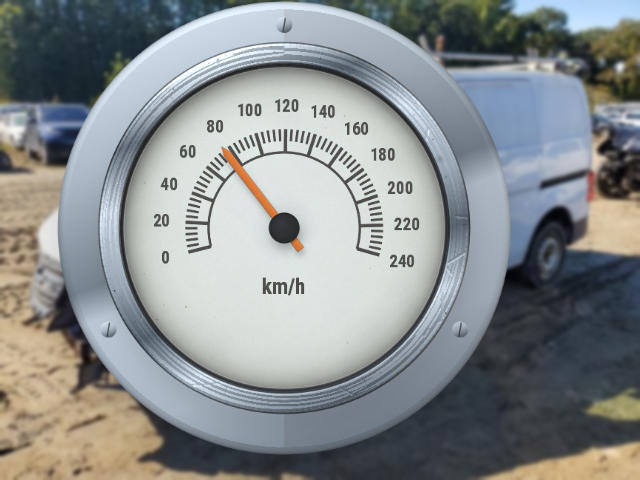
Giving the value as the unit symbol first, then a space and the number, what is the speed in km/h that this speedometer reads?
km/h 76
